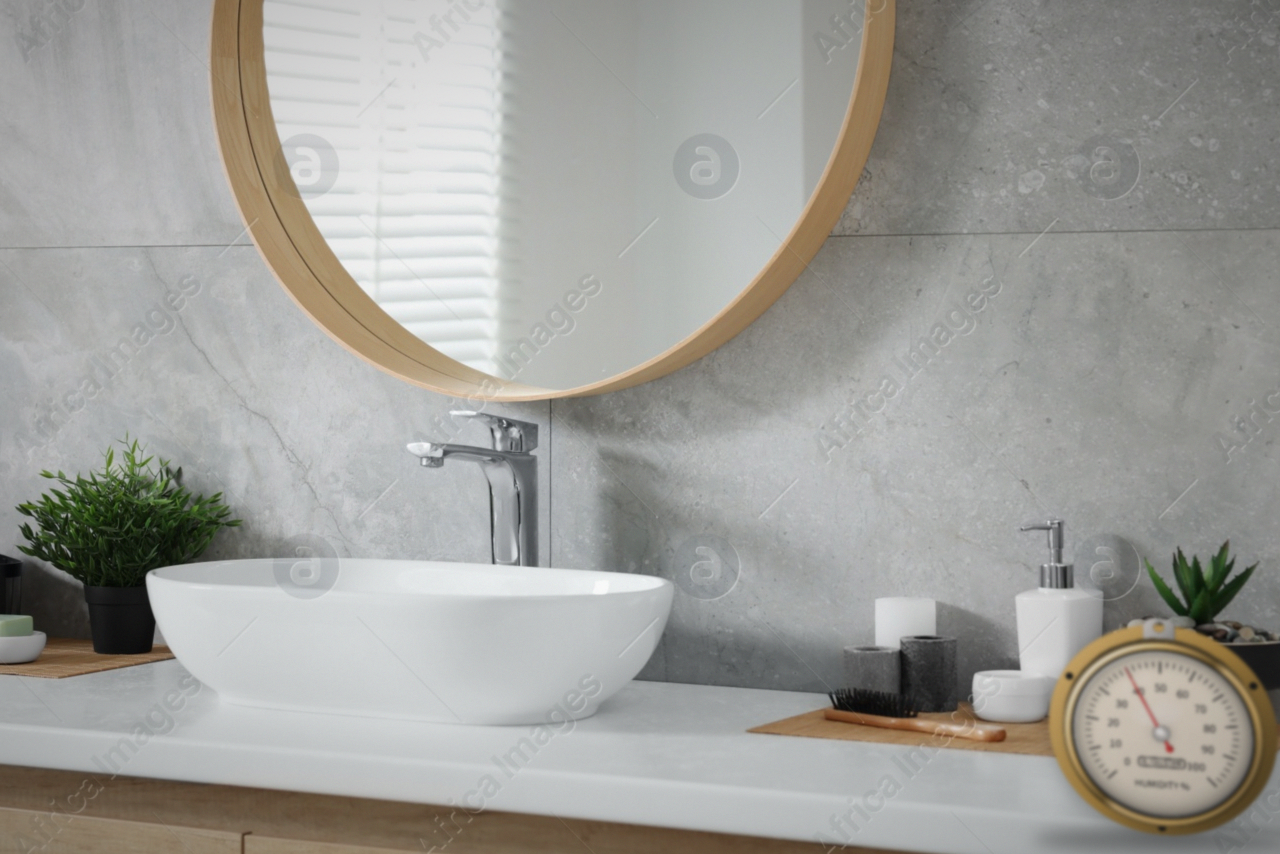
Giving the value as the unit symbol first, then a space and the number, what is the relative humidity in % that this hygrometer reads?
% 40
